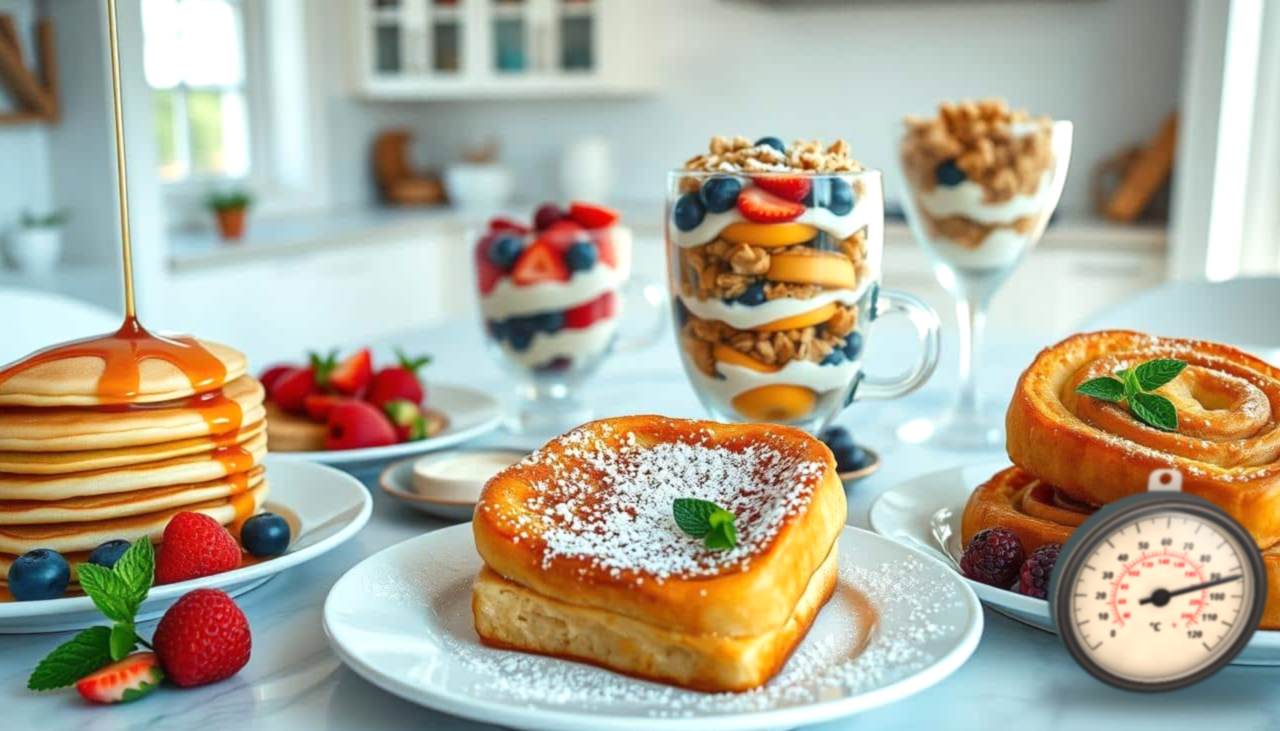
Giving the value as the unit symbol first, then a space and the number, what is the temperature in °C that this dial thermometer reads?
°C 92.5
